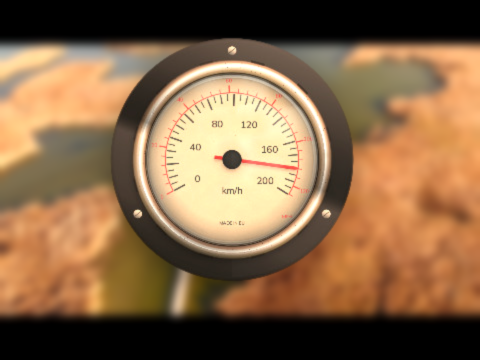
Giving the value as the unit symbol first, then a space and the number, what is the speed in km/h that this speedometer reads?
km/h 180
